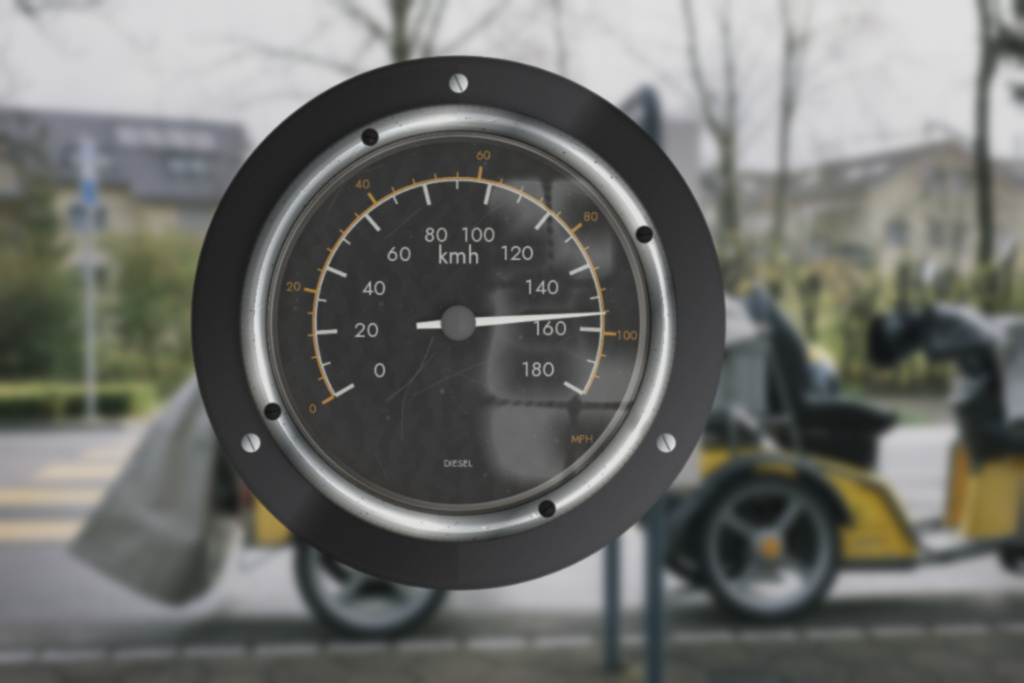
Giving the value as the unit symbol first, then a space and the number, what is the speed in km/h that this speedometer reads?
km/h 155
